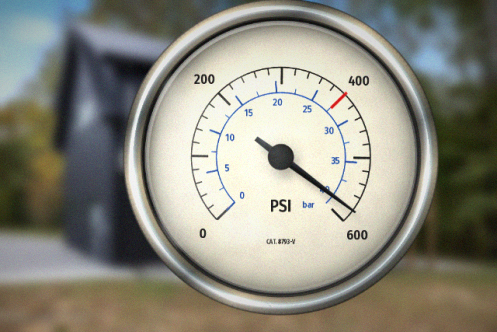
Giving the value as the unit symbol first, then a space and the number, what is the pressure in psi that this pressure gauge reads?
psi 580
